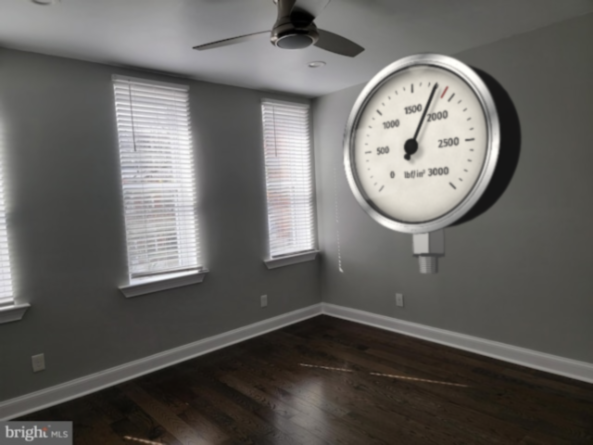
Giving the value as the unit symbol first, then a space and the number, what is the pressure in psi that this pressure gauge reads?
psi 1800
